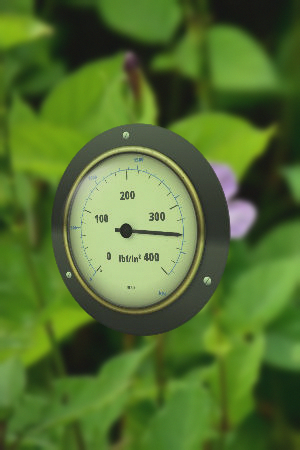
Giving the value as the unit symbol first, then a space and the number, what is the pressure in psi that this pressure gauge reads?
psi 340
